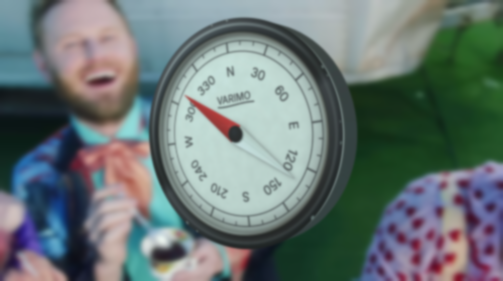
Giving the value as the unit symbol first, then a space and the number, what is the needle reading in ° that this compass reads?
° 310
